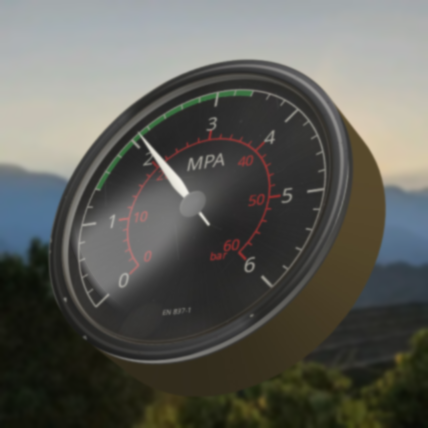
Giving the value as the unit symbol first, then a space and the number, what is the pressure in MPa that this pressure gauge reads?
MPa 2.1
